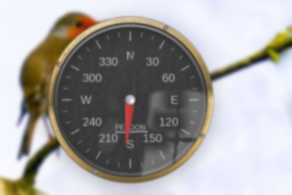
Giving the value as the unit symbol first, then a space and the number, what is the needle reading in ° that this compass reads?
° 185
